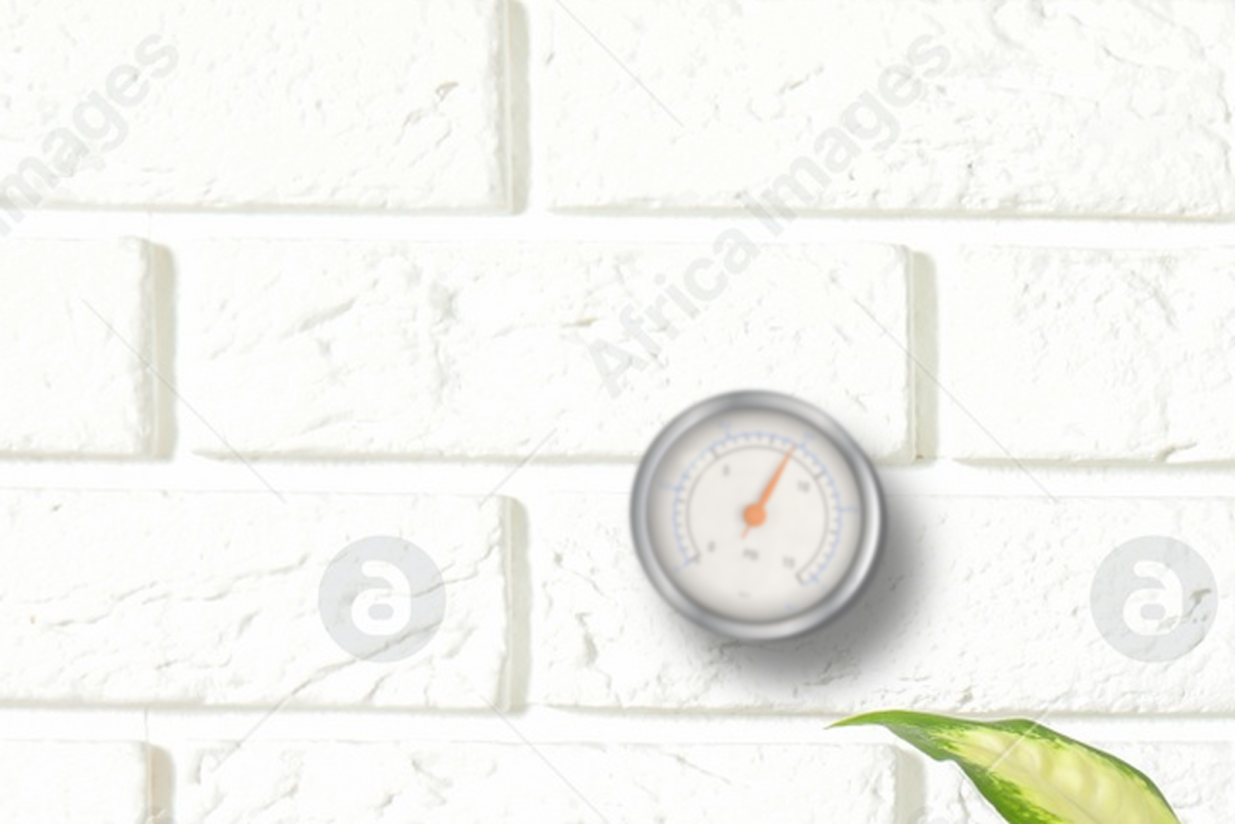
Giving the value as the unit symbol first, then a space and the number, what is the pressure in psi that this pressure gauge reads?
psi 8.5
